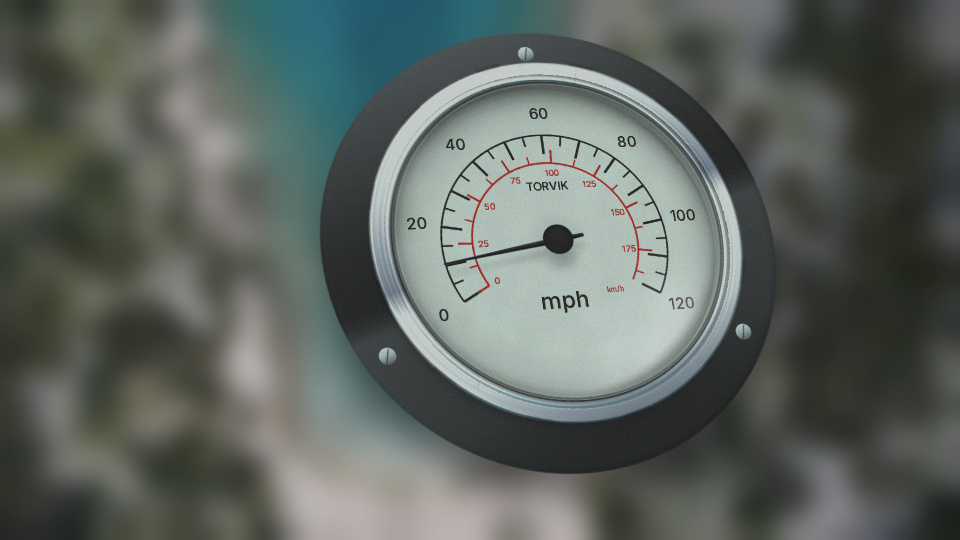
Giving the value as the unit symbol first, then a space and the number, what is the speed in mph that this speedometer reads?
mph 10
